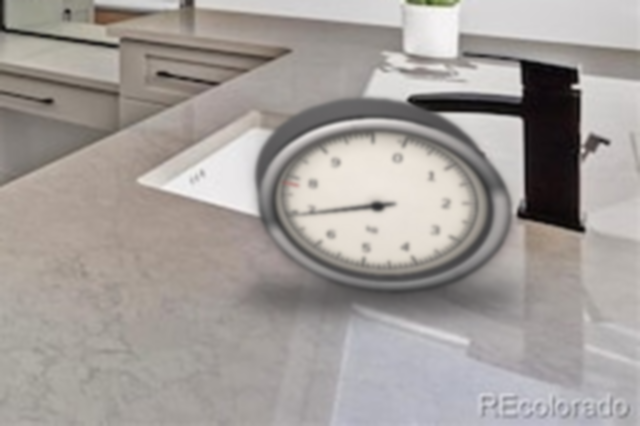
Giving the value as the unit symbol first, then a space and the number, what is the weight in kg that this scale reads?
kg 7
